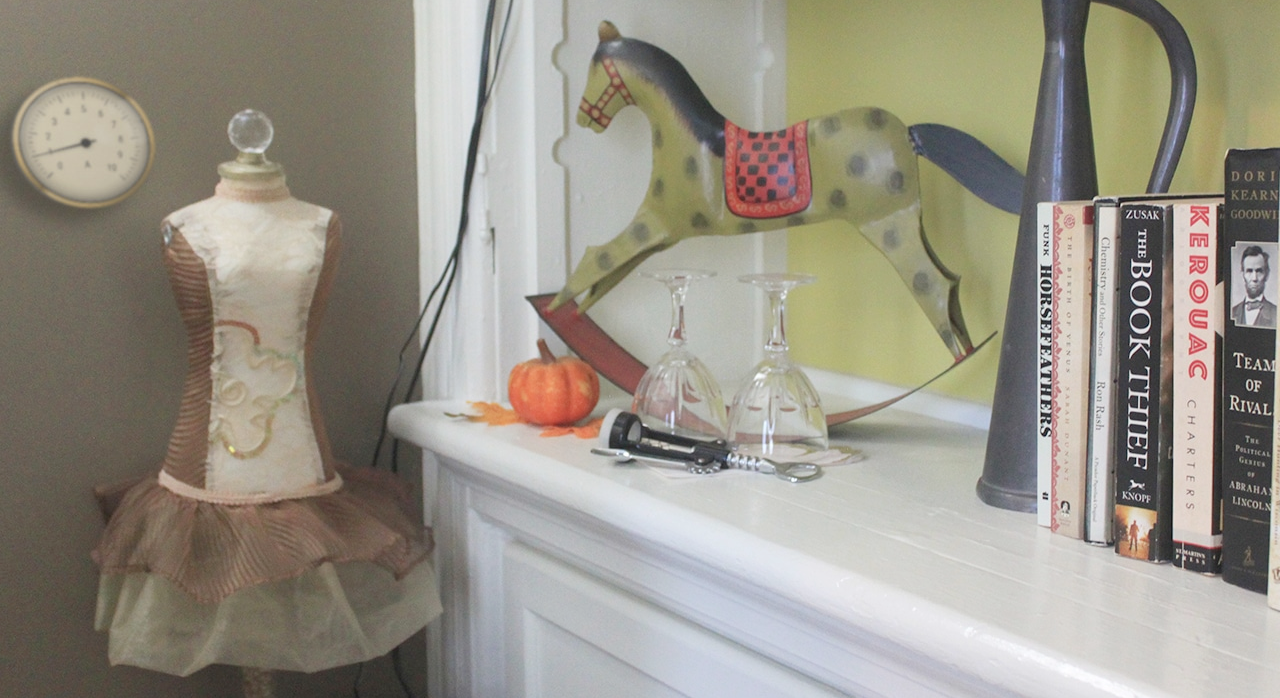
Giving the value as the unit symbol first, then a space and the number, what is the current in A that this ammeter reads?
A 1
